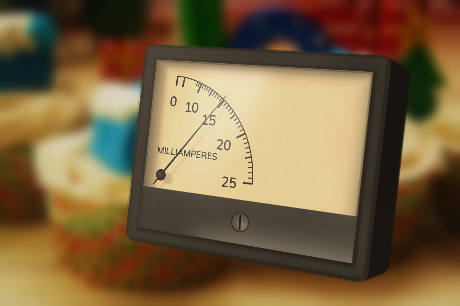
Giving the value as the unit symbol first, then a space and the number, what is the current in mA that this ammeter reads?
mA 15
